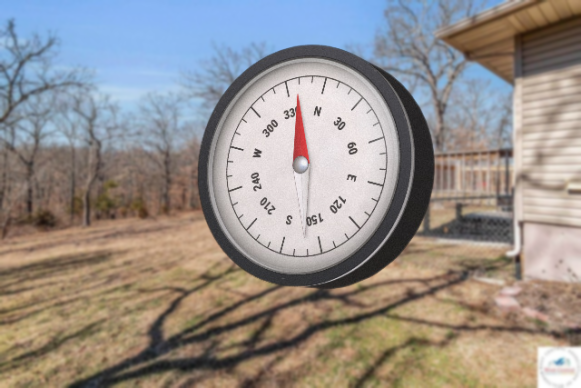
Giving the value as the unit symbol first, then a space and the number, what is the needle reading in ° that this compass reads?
° 340
